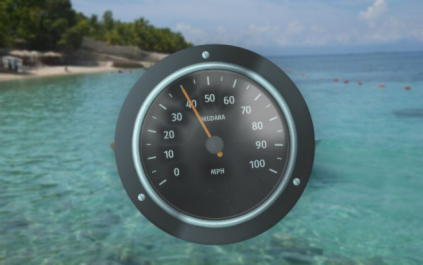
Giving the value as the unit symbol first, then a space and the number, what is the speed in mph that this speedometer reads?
mph 40
